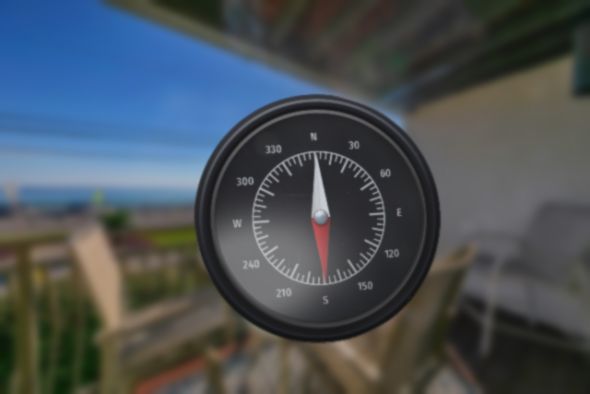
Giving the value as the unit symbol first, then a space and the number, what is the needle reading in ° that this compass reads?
° 180
